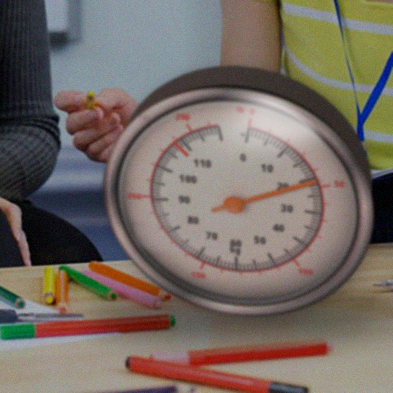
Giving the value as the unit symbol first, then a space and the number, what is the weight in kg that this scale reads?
kg 20
